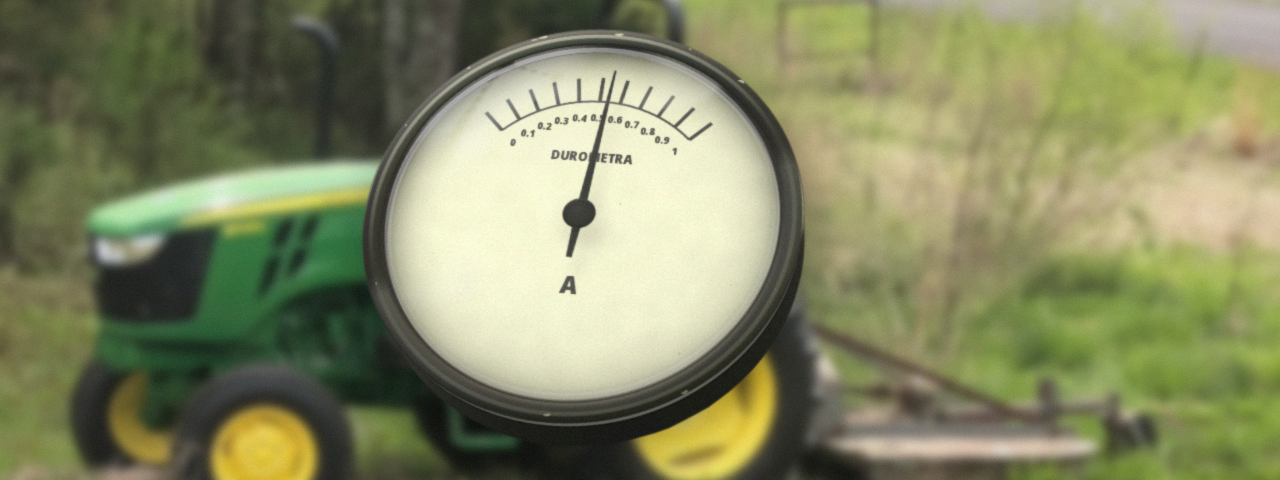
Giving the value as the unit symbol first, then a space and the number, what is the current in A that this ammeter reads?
A 0.55
